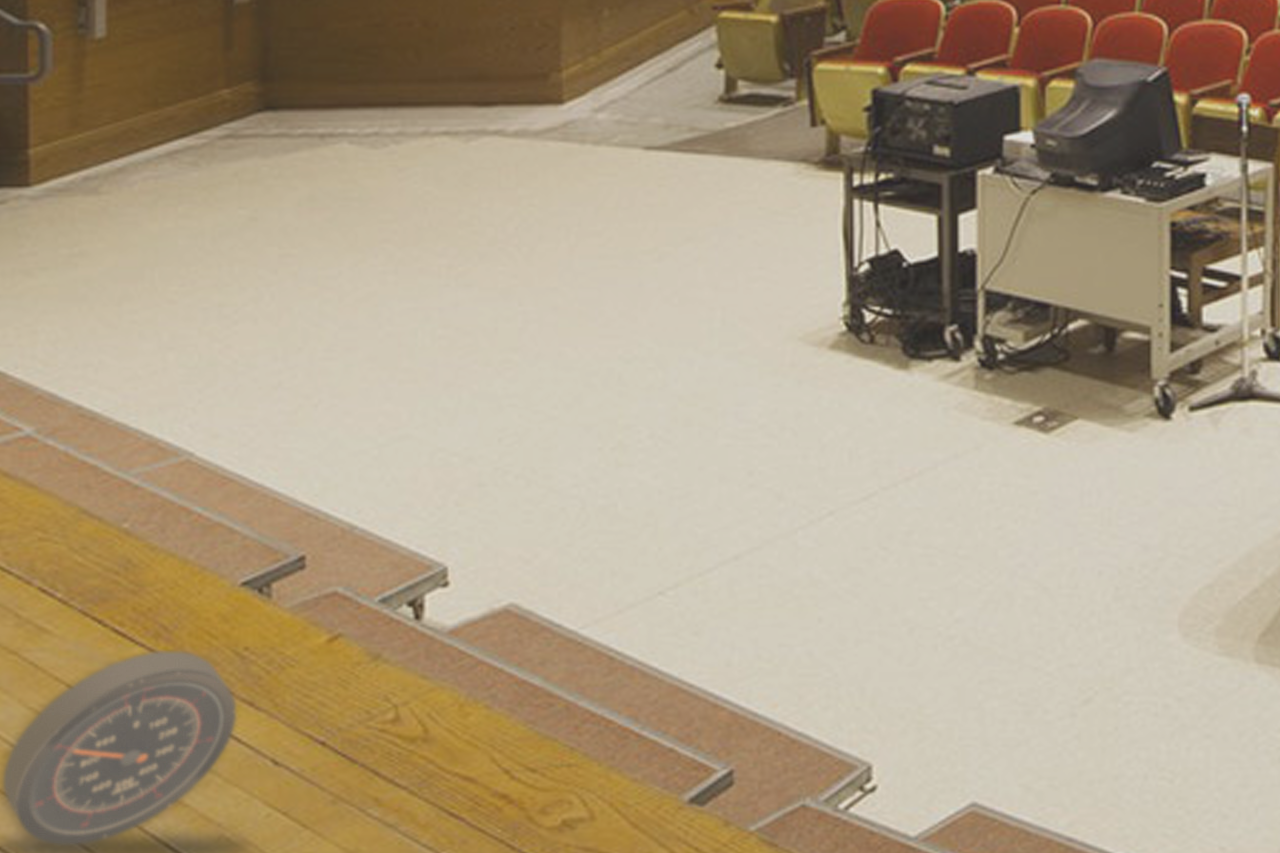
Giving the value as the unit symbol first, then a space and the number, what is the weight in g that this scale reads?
g 850
